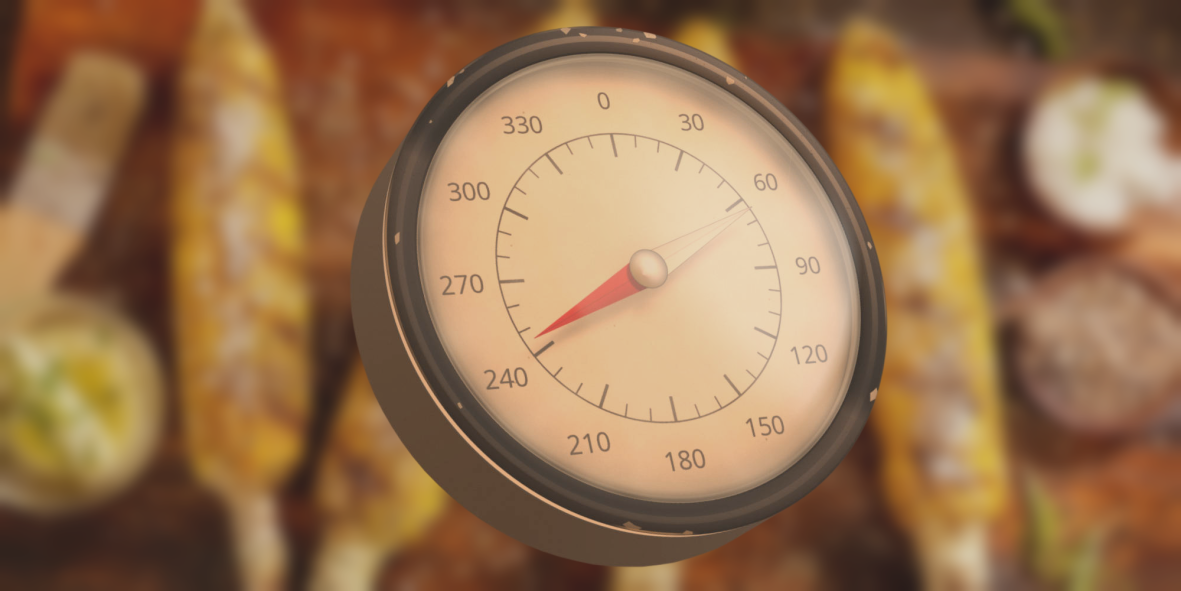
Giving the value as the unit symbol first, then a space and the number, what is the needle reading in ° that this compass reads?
° 245
